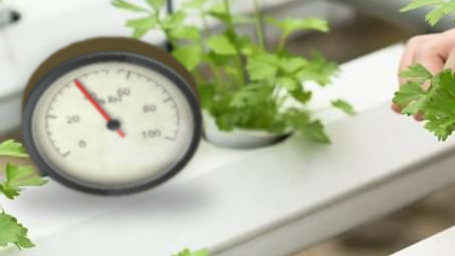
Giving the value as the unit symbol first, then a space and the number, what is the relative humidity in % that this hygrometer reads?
% 40
